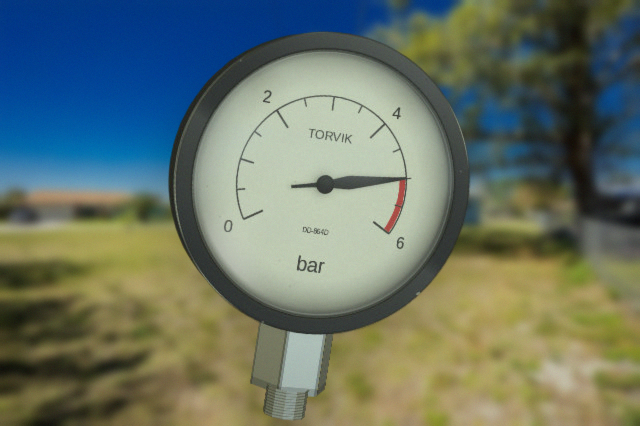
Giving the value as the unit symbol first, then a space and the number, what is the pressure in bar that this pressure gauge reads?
bar 5
